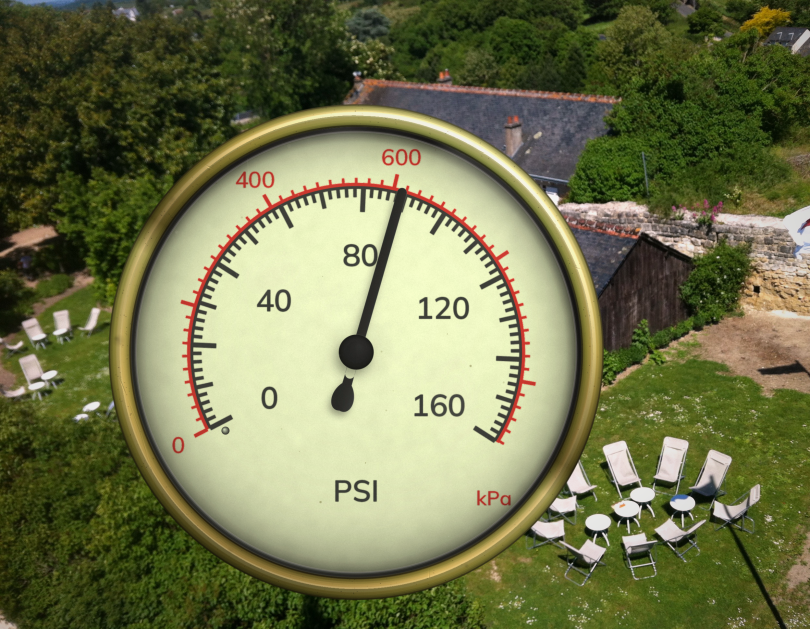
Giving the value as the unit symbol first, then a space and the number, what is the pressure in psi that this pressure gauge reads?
psi 89
